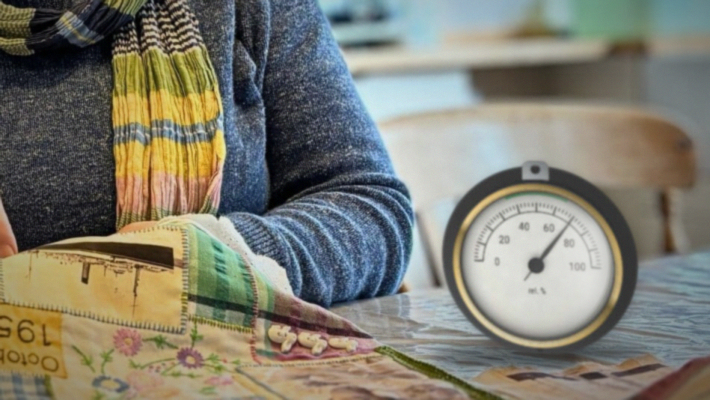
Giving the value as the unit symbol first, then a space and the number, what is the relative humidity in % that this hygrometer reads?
% 70
